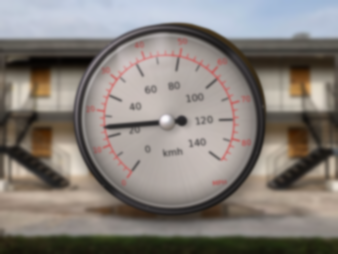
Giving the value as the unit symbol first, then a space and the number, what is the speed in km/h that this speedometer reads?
km/h 25
